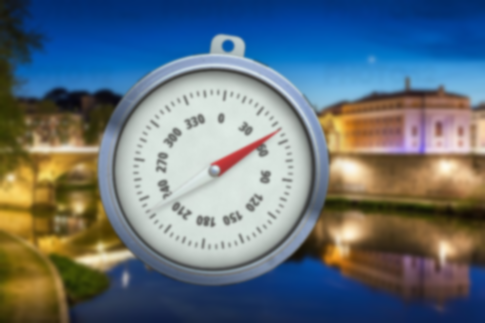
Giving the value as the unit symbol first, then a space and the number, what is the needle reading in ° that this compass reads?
° 50
